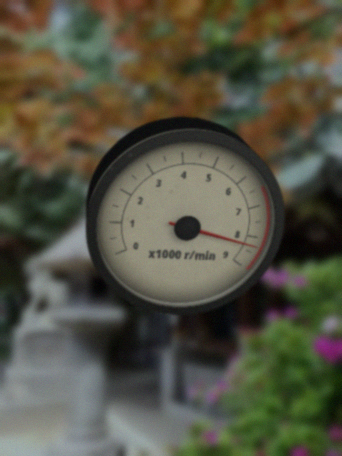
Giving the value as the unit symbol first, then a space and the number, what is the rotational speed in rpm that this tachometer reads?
rpm 8250
